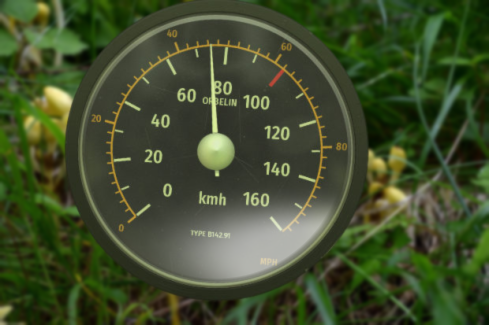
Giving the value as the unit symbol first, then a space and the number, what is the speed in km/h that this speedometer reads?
km/h 75
